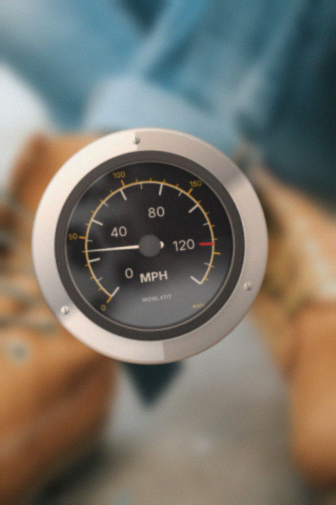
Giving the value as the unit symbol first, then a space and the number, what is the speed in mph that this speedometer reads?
mph 25
